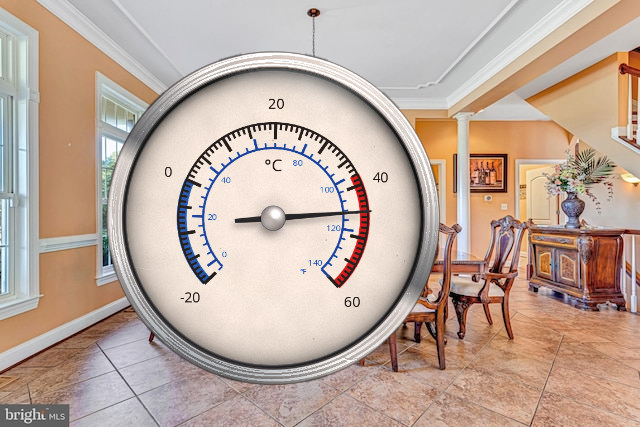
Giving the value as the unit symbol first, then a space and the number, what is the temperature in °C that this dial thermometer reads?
°C 45
